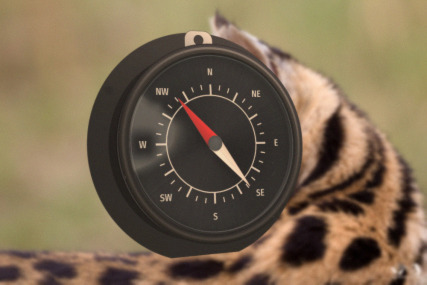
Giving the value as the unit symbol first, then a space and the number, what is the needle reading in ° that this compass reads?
° 320
